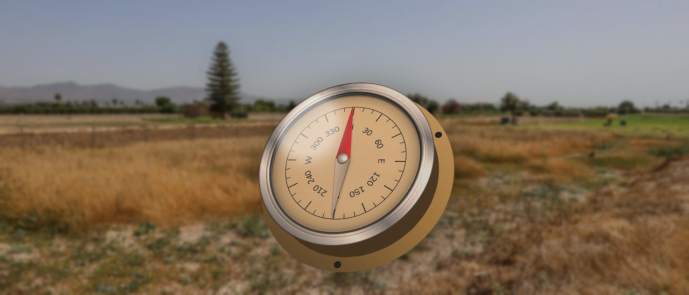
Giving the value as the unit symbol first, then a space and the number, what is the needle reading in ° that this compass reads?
° 0
